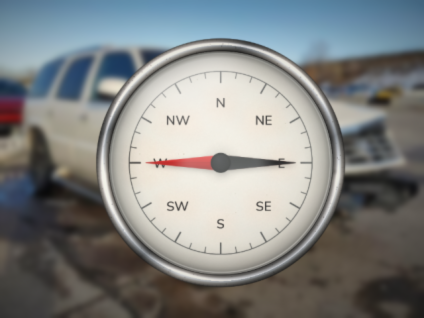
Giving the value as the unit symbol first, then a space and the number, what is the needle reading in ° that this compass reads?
° 270
